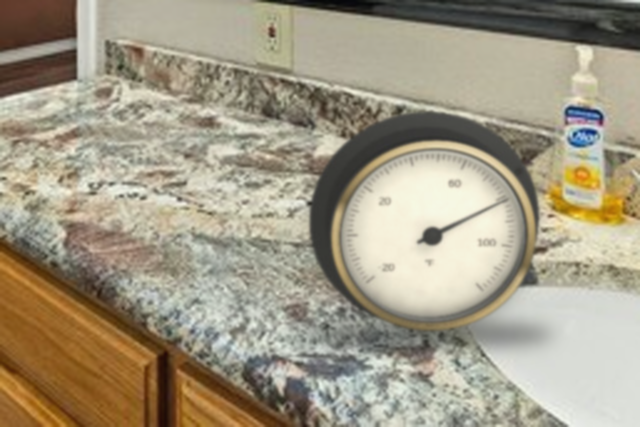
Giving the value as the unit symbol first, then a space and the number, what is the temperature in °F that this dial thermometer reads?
°F 80
